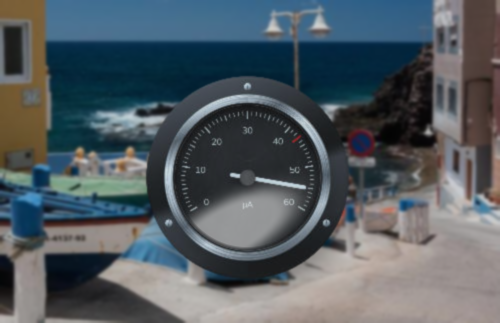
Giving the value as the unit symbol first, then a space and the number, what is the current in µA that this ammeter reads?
µA 55
